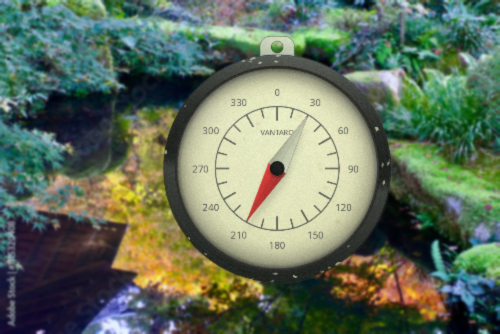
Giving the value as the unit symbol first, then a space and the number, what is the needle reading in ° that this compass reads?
° 210
